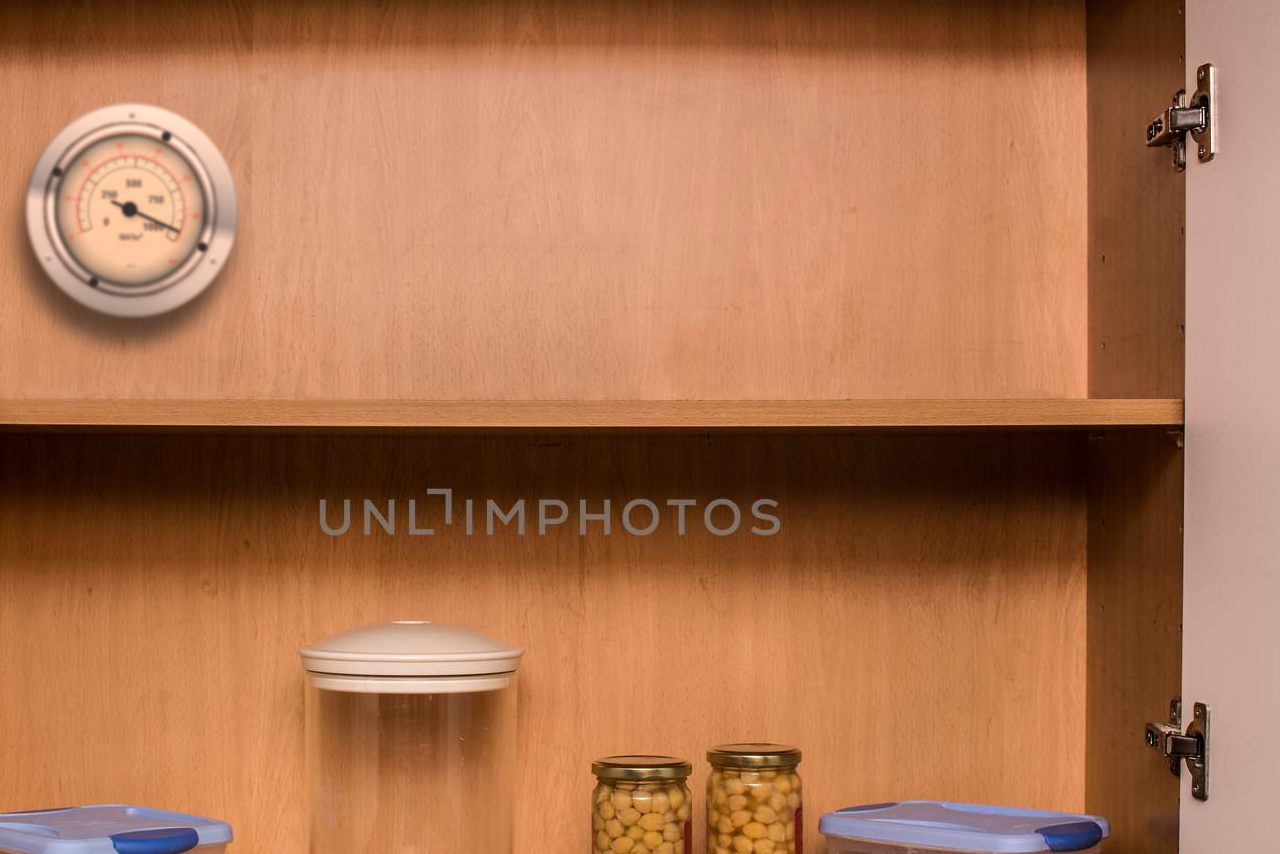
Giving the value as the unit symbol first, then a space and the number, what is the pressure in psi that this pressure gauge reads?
psi 950
